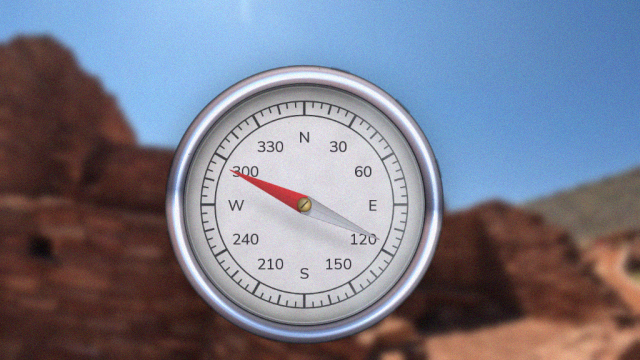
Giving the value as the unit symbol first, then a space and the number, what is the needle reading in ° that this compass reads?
° 295
